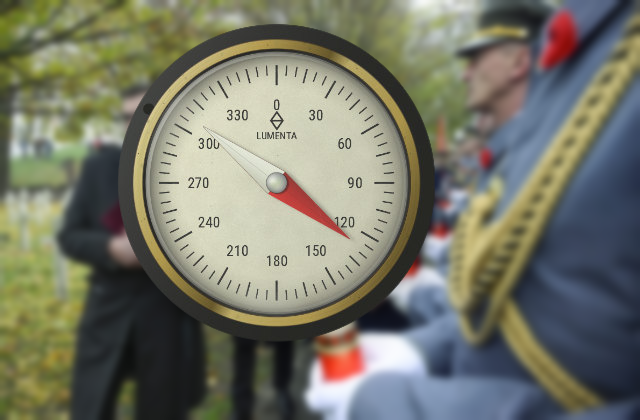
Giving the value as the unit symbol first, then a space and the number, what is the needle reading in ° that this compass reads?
° 127.5
